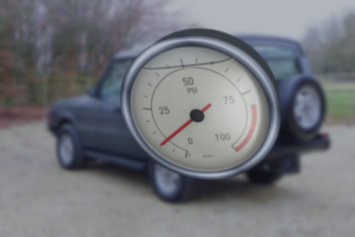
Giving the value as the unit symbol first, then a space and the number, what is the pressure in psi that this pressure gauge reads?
psi 10
